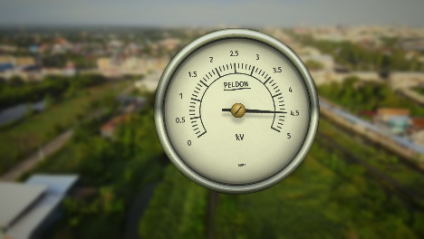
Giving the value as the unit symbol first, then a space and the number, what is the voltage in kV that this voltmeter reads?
kV 4.5
